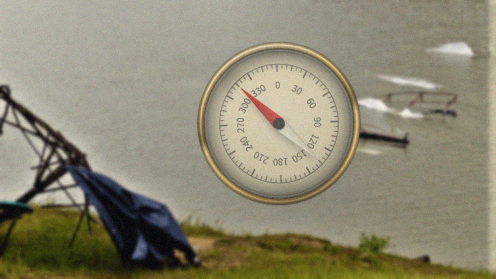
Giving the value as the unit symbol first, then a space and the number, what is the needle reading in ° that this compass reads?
° 315
